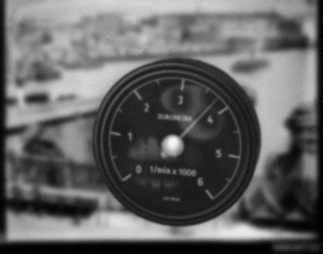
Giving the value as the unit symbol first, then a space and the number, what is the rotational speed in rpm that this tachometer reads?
rpm 3750
